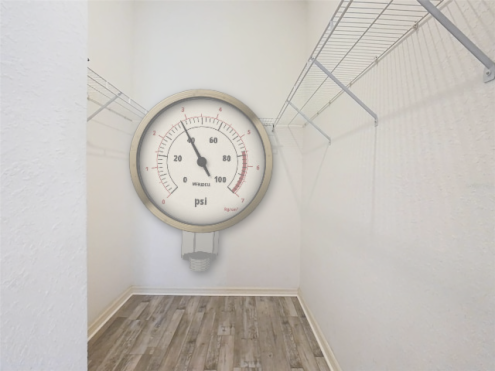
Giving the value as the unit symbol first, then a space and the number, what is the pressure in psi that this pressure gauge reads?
psi 40
